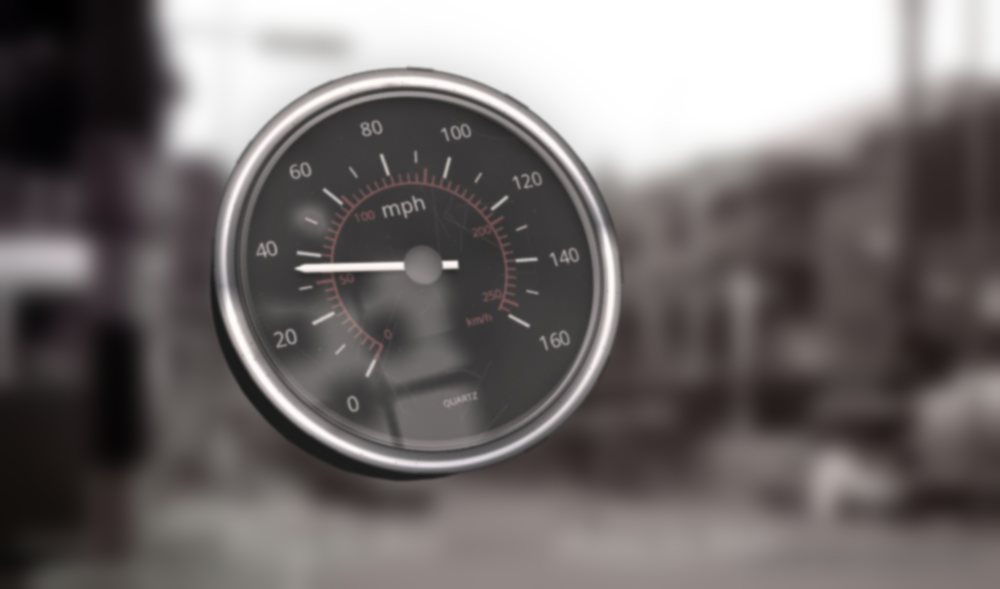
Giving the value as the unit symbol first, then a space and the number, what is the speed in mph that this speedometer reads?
mph 35
